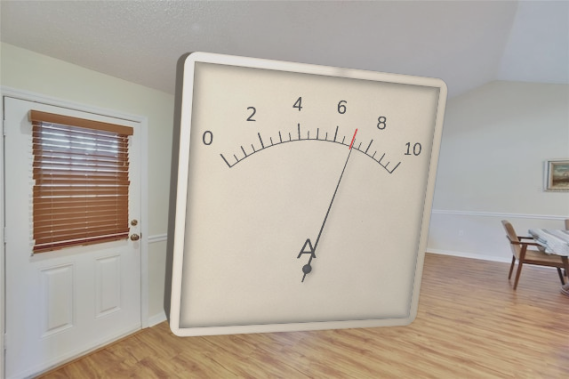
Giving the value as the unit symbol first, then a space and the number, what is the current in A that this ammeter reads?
A 7
